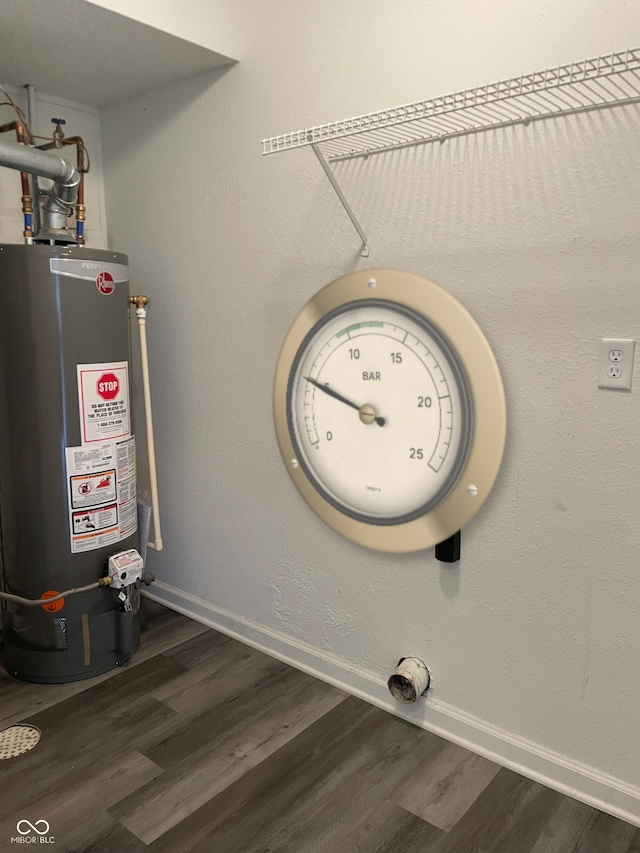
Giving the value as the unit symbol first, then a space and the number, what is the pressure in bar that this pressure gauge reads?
bar 5
